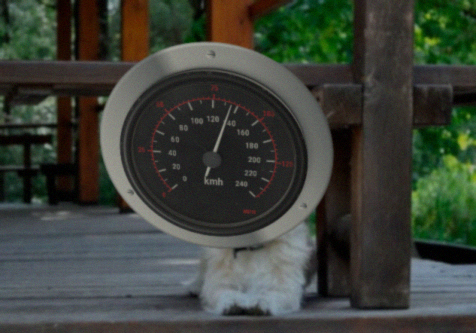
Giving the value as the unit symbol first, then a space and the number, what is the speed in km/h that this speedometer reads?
km/h 135
